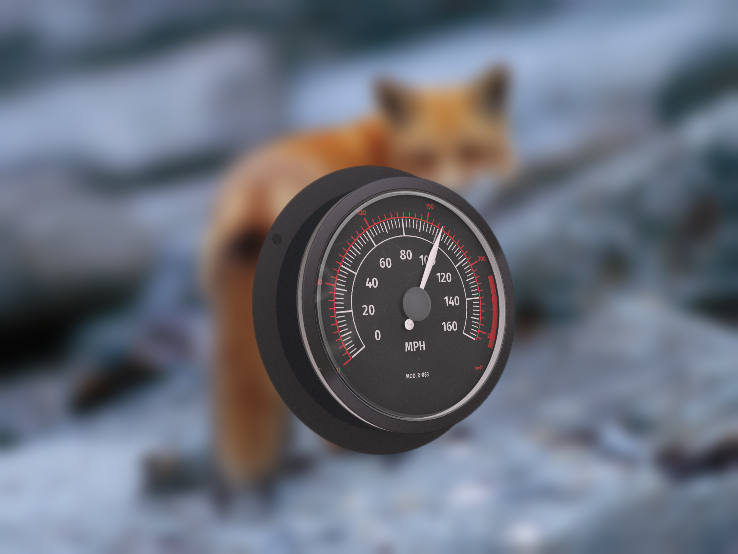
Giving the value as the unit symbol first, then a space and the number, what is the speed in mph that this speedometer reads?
mph 100
